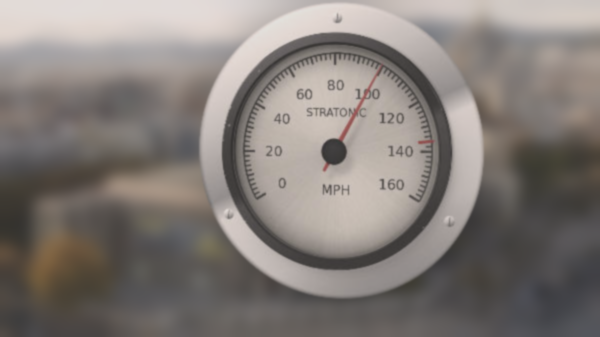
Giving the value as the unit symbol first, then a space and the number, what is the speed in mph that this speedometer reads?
mph 100
